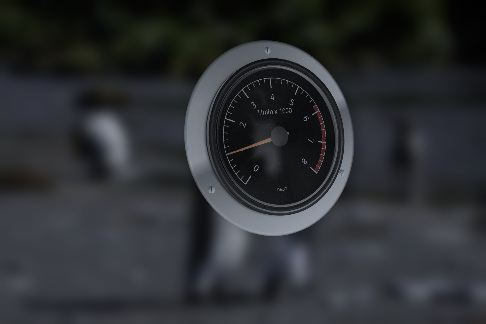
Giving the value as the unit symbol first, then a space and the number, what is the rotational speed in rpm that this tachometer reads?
rpm 1000
